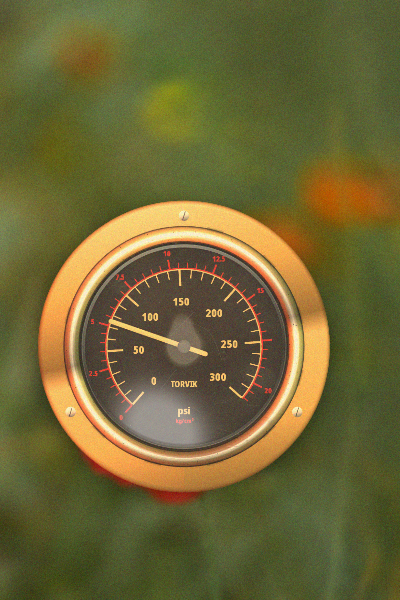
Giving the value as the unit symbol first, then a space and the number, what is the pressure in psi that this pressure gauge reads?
psi 75
